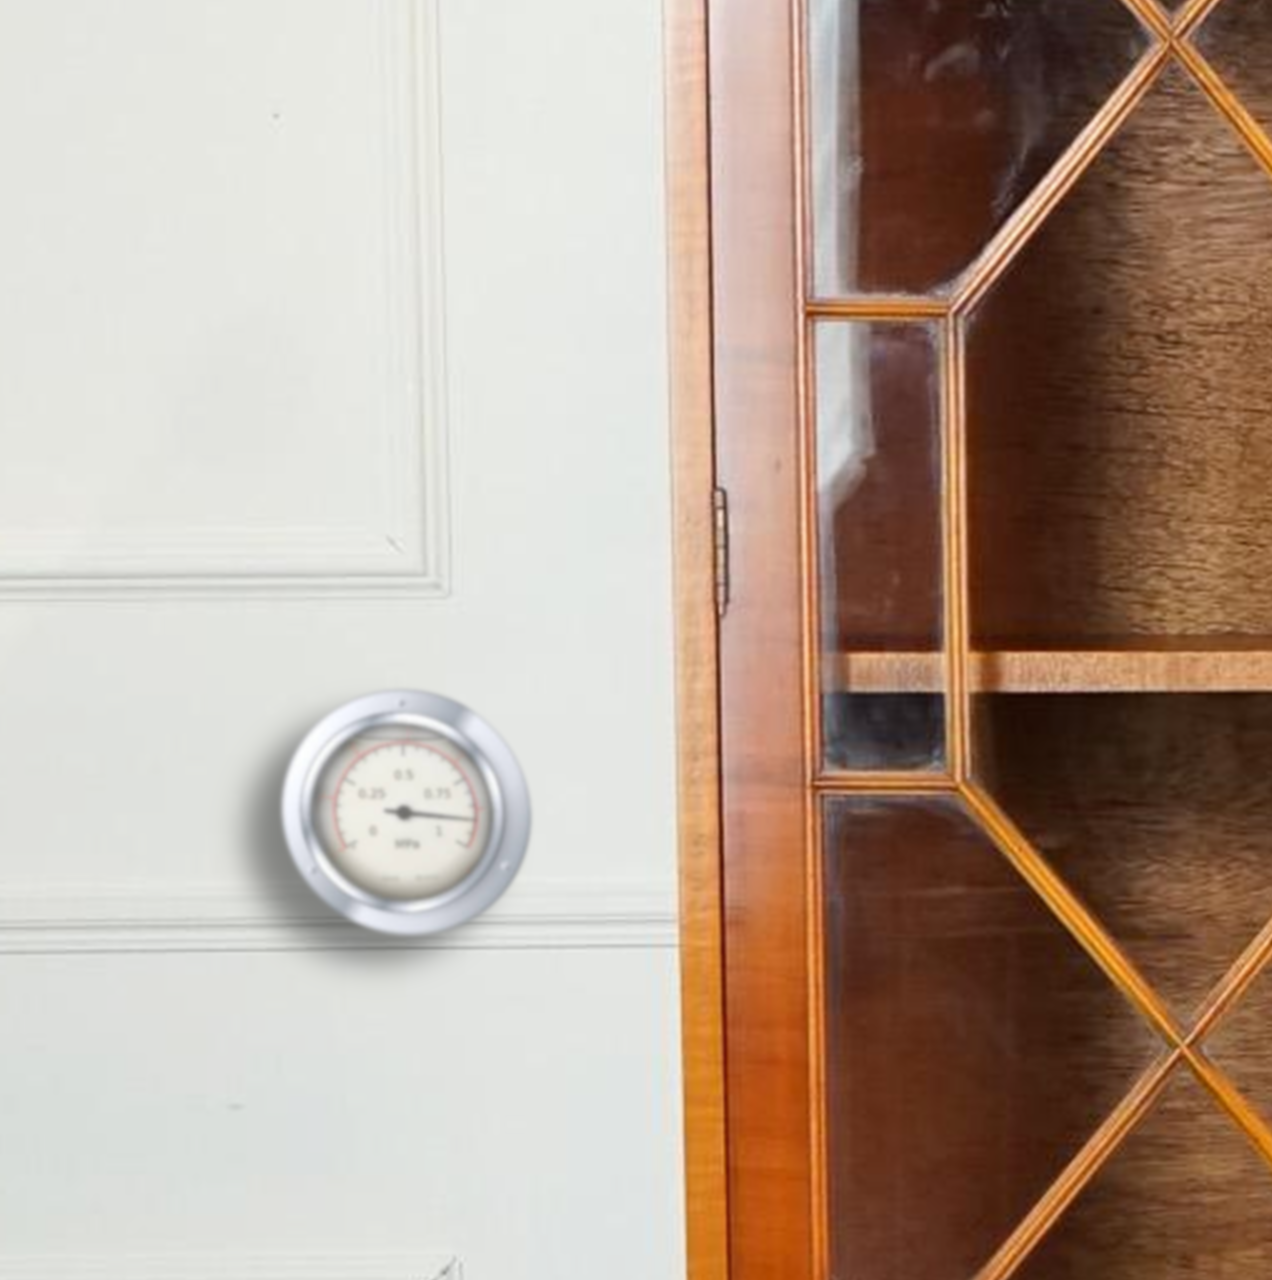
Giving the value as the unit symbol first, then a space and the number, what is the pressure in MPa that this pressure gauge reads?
MPa 0.9
